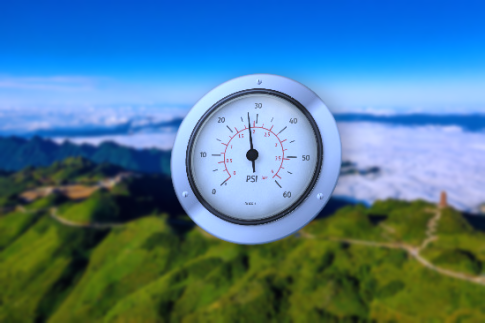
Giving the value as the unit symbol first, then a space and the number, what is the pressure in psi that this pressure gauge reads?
psi 27.5
